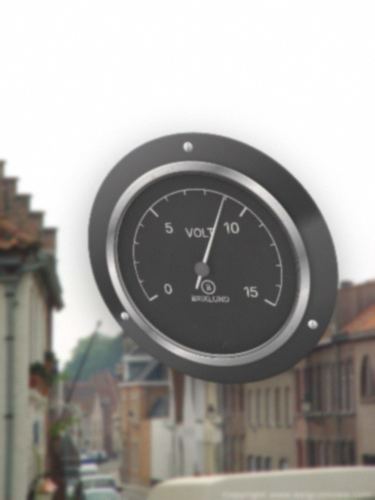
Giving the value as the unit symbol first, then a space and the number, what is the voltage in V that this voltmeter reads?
V 9
